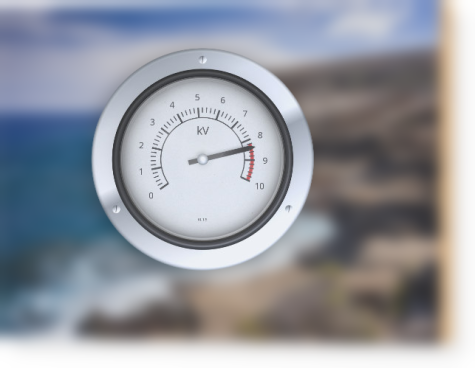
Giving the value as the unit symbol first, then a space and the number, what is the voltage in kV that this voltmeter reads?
kV 8.4
